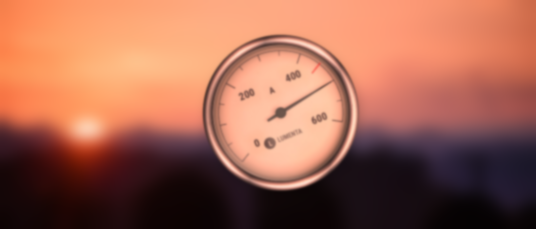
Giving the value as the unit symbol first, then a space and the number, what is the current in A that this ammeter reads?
A 500
